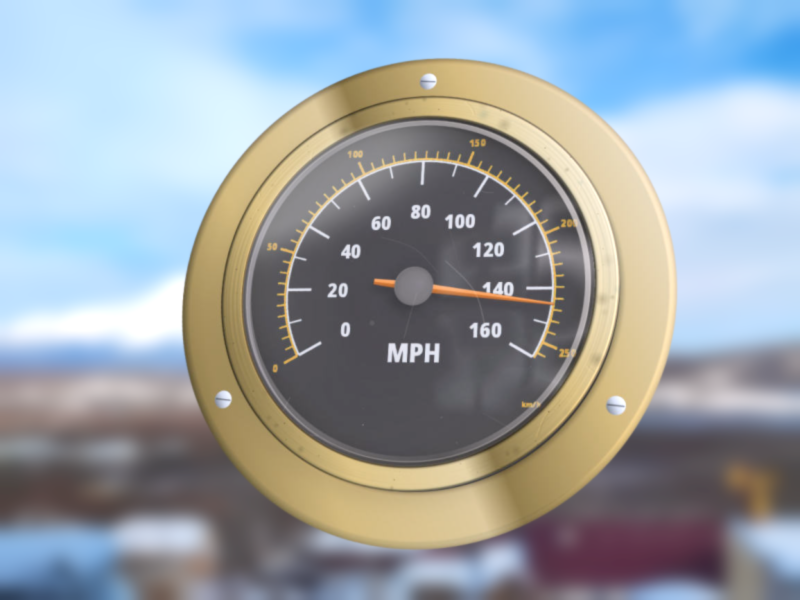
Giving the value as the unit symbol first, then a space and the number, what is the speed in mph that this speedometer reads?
mph 145
